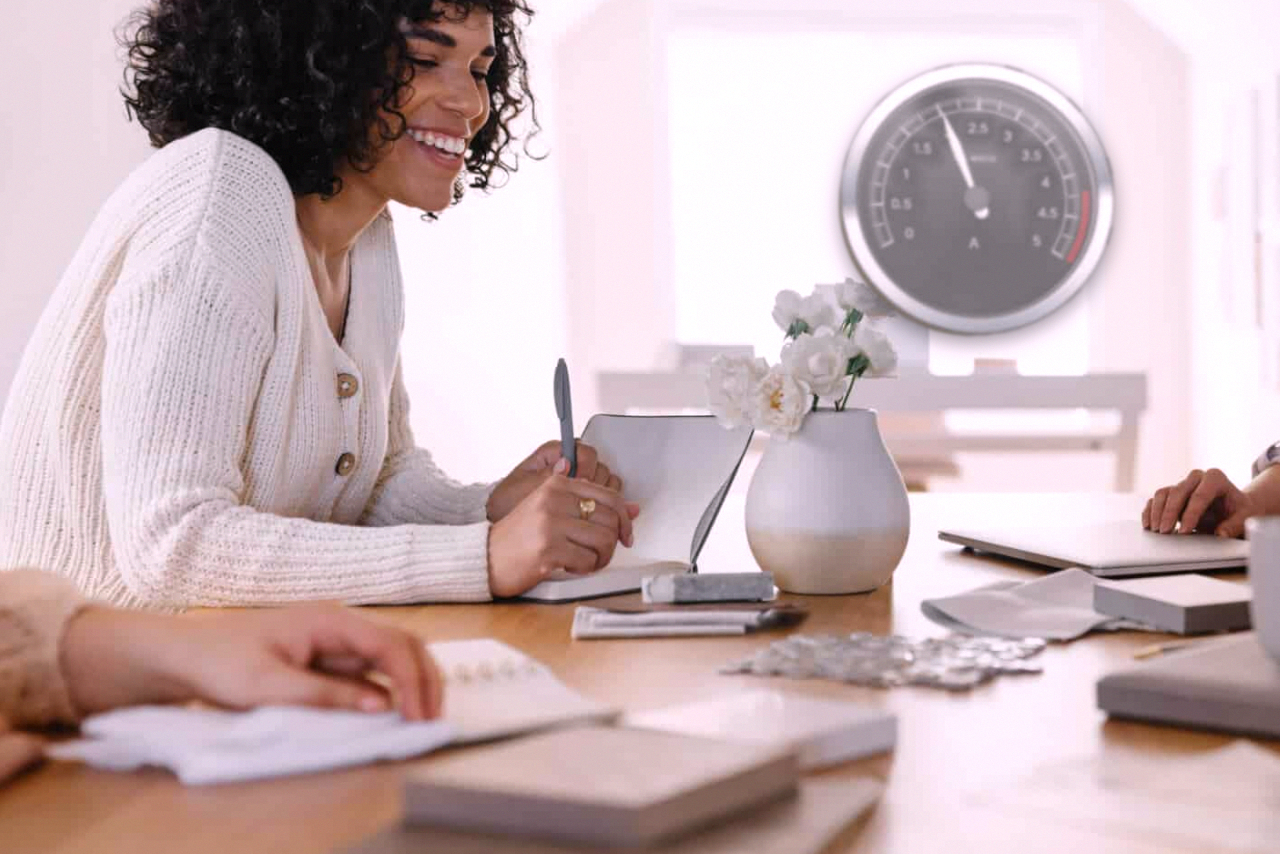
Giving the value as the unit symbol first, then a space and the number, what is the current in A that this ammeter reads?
A 2
